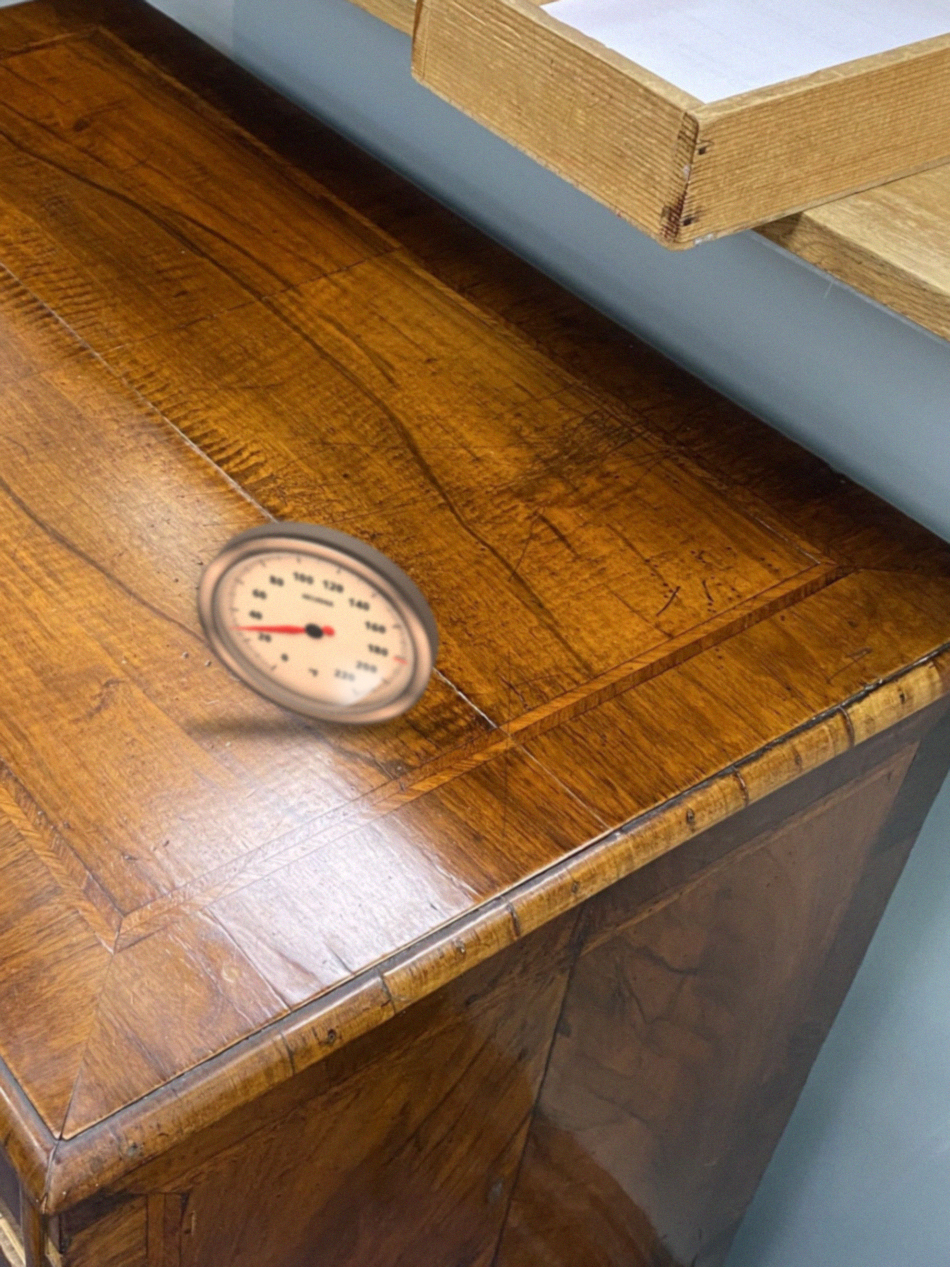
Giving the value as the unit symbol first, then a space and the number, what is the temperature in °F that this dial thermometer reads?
°F 30
